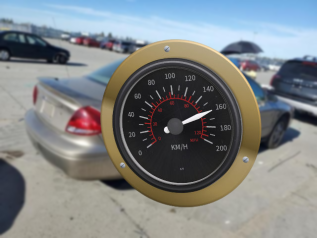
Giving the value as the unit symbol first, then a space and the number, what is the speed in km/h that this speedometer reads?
km/h 160
